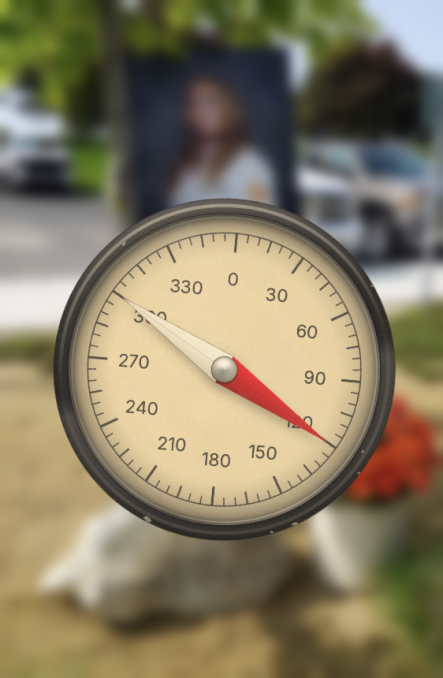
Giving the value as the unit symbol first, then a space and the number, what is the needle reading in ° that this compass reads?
° 120
